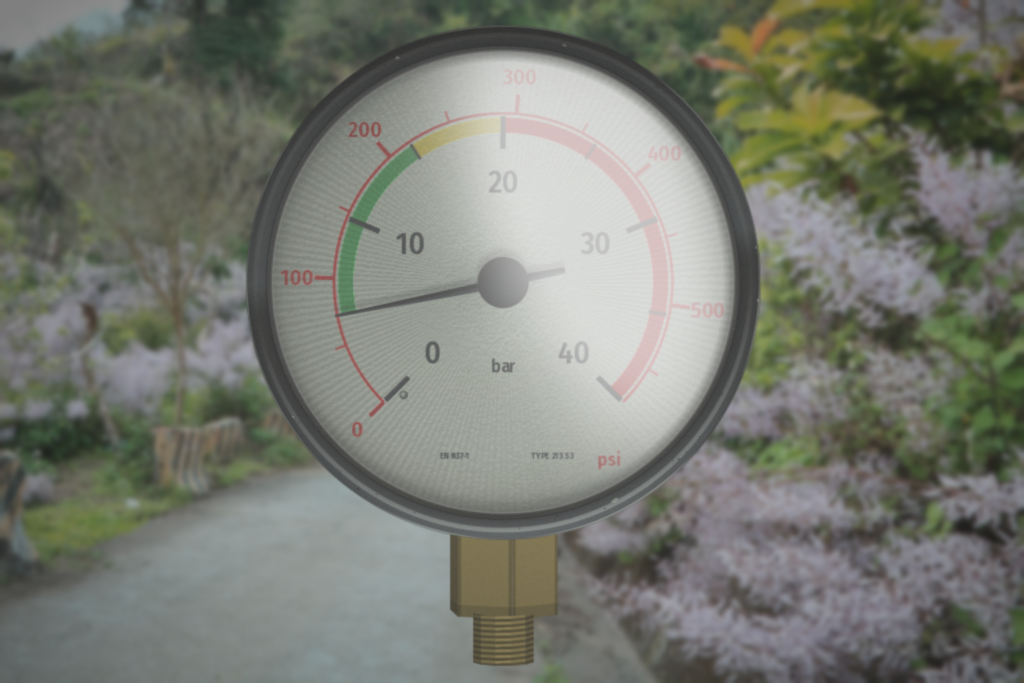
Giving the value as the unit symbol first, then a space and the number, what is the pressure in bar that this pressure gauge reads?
bar 5
